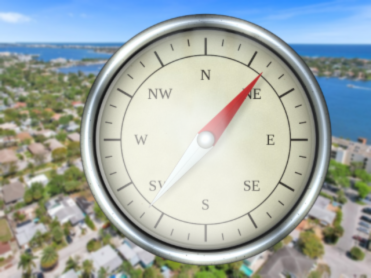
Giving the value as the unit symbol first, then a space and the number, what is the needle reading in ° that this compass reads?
° 40
